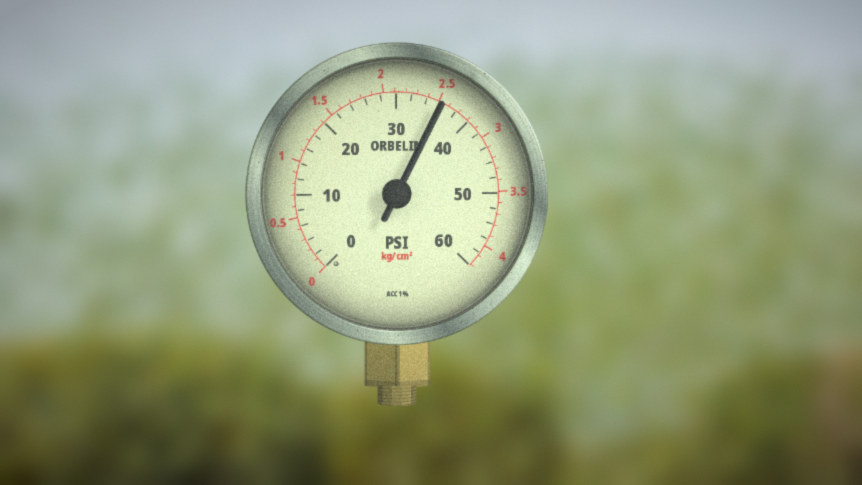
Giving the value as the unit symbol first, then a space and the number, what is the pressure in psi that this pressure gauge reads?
psi 36
